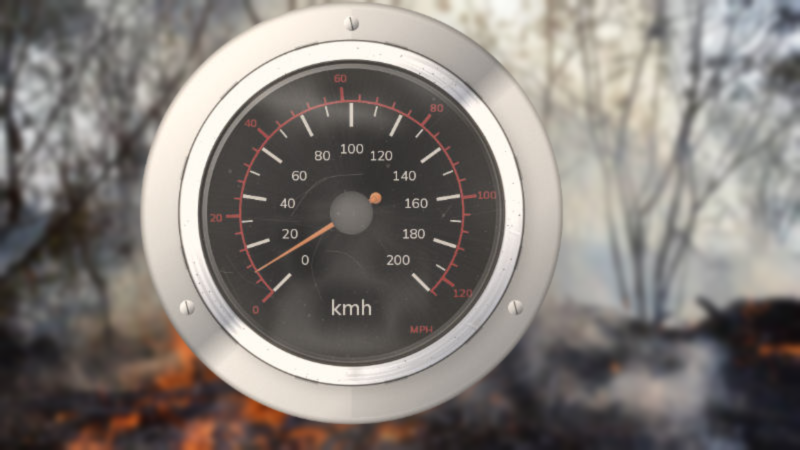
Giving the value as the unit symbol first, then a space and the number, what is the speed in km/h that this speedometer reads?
km/h 10
